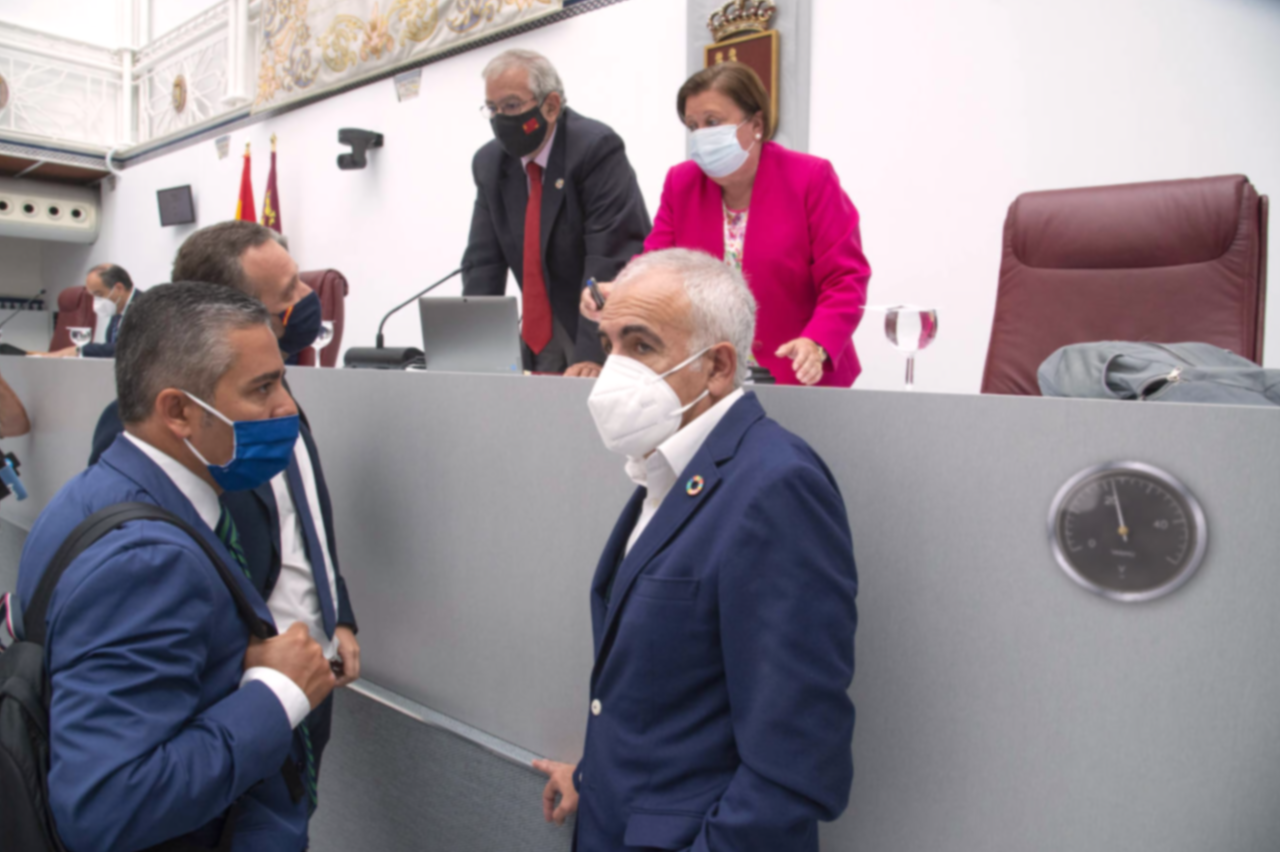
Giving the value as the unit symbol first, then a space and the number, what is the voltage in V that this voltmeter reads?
V 22
